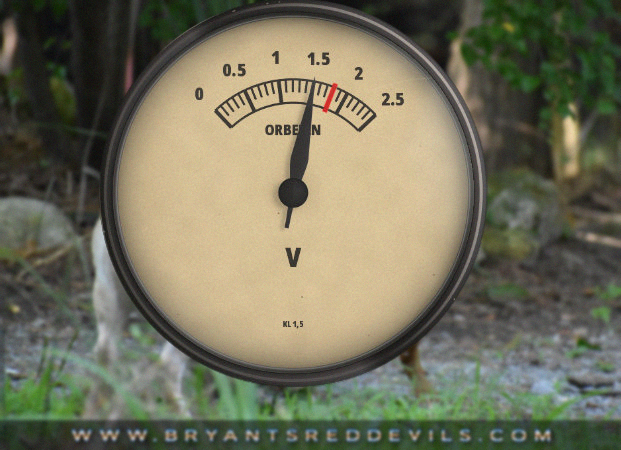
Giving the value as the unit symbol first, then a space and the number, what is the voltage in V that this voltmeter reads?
V 1.5
